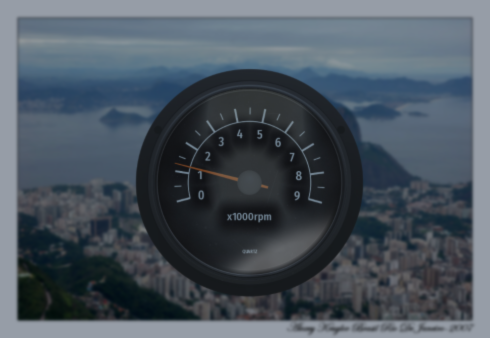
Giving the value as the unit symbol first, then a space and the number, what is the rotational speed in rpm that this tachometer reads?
rpm 1250
